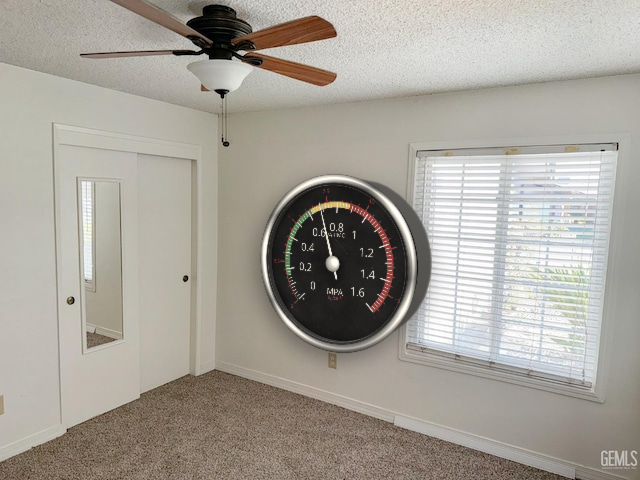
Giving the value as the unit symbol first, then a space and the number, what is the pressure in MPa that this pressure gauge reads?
MPa 0.7
